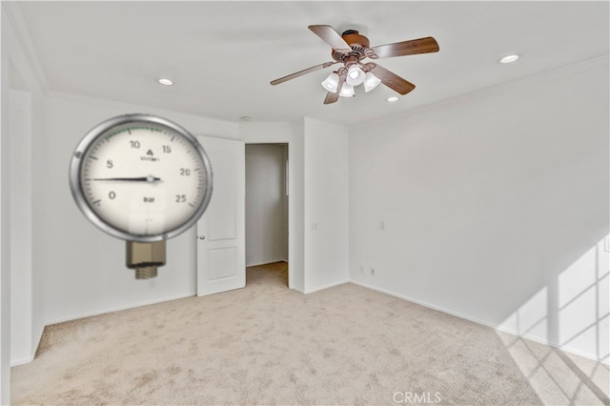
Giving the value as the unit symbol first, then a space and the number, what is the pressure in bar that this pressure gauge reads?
bar 2.5
